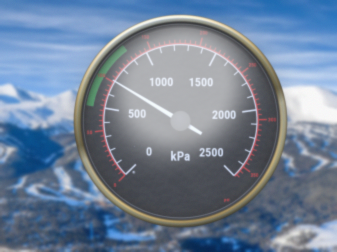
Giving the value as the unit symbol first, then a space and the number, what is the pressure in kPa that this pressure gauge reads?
kPa 700
